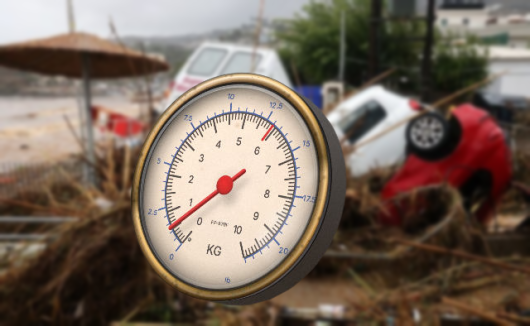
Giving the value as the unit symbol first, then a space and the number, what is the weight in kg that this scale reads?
kg 0.5
